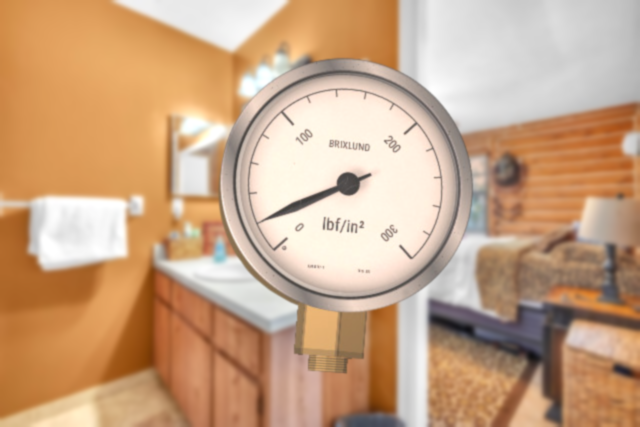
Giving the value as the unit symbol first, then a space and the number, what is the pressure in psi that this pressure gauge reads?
psi 20
